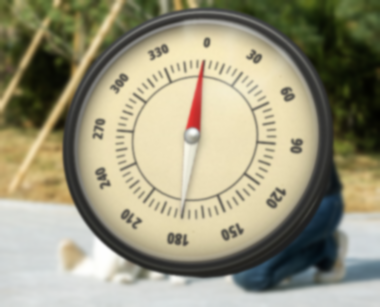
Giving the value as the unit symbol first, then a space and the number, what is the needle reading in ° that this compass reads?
° 0
